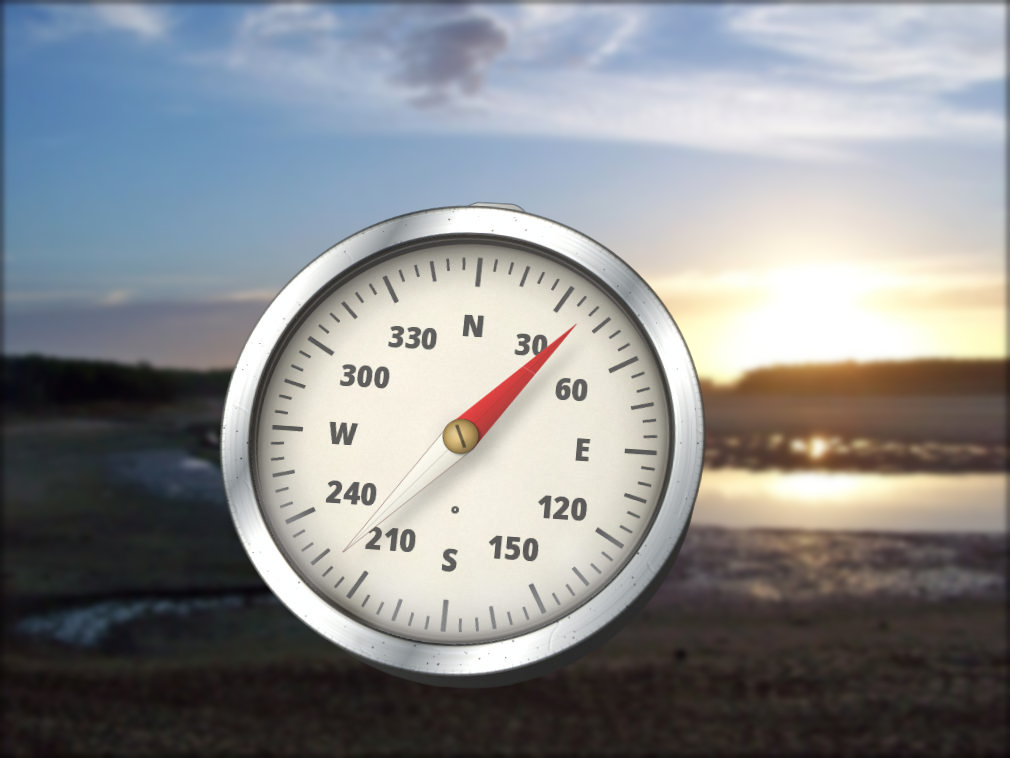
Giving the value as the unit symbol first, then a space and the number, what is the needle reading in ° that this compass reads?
° 40
